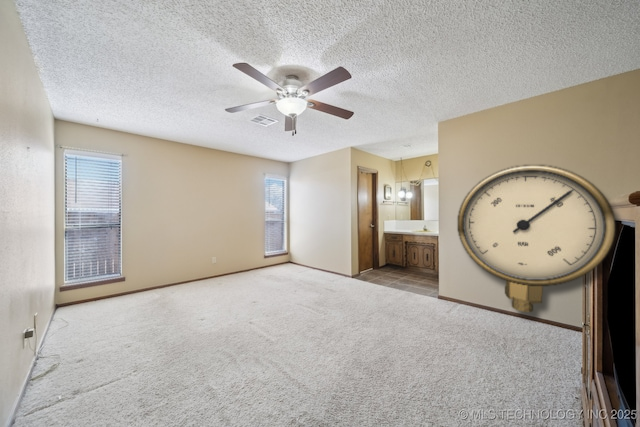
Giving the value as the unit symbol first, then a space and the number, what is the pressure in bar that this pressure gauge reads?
bar 400
